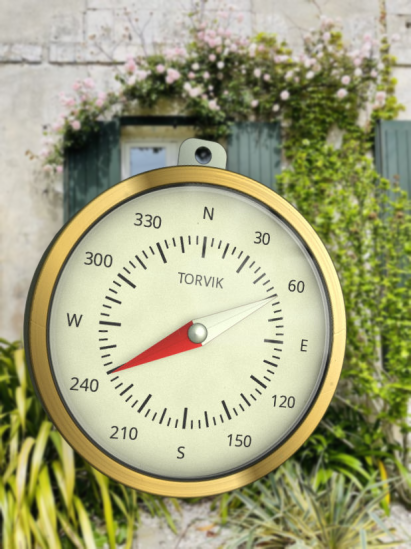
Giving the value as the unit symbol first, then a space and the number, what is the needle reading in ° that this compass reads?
° 240
